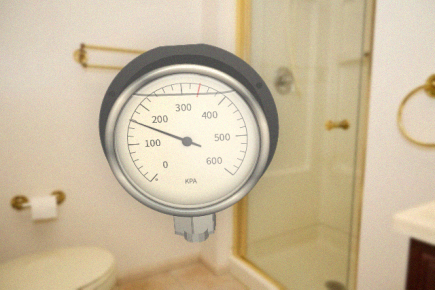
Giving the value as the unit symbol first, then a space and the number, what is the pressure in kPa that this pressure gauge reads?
kPa 160
